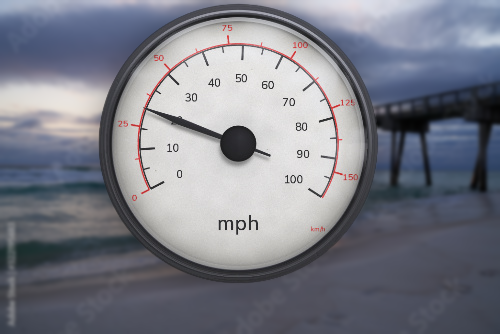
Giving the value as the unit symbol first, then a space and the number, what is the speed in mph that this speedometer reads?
mph 20
